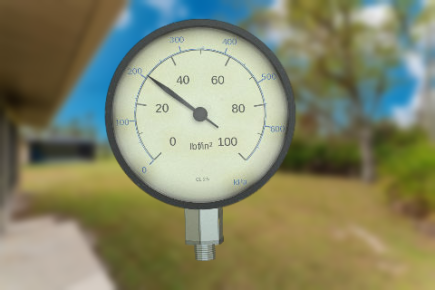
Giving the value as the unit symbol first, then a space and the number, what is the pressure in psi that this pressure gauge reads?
psi 30
